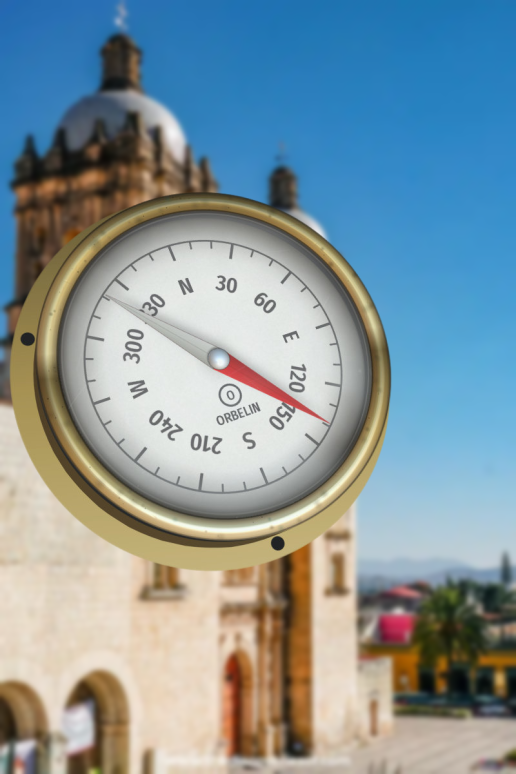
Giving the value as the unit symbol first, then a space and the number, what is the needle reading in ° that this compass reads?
° 140
